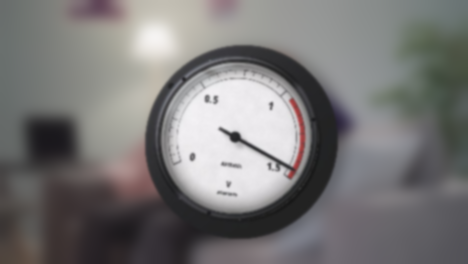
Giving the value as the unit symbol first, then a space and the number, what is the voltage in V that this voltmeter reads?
V 1.45
